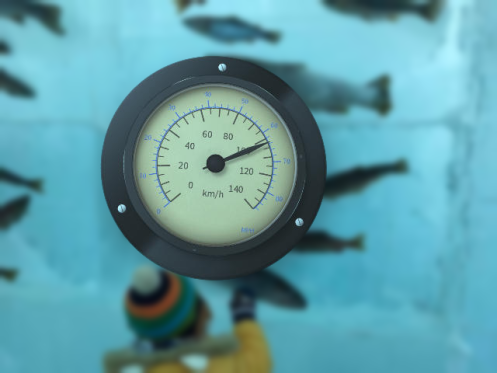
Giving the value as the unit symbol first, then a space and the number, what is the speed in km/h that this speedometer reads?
km/h 102.5
